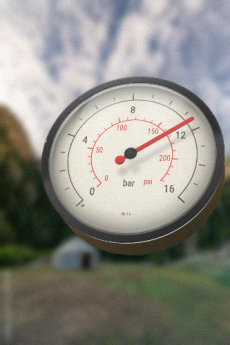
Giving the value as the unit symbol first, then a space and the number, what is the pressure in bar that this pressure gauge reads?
bar 11.5
